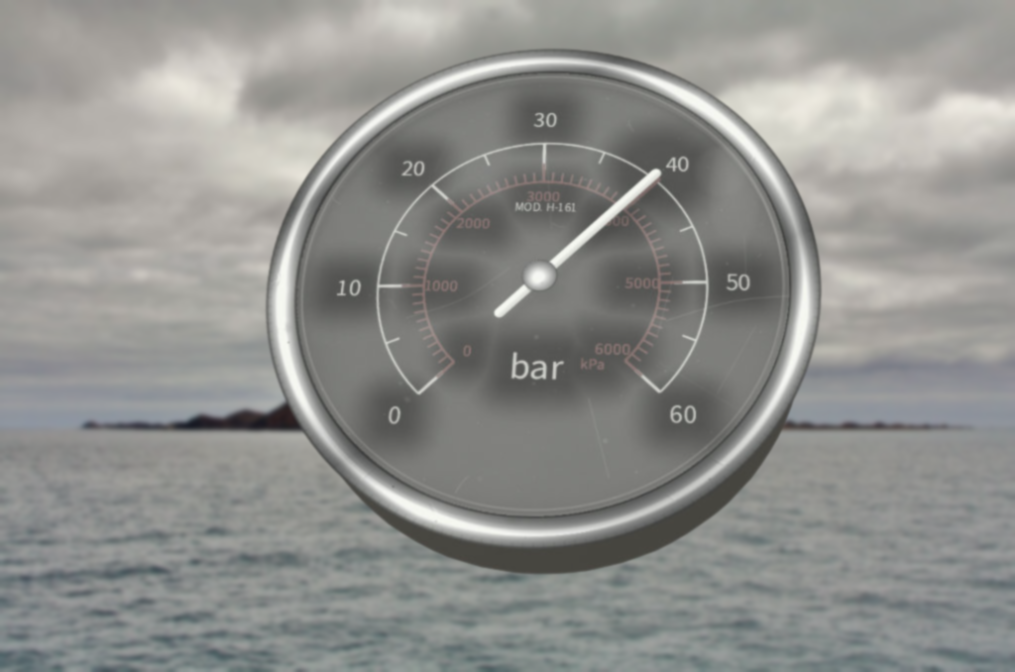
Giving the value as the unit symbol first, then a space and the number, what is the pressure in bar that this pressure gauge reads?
bar 40
